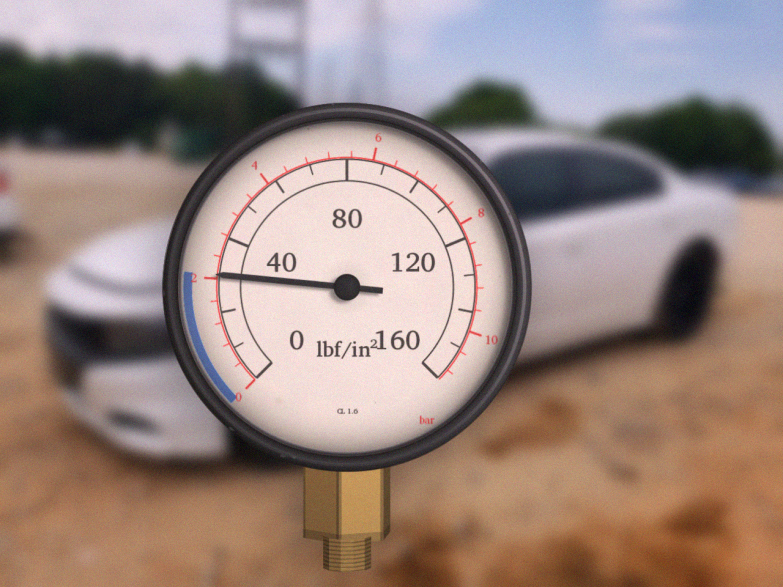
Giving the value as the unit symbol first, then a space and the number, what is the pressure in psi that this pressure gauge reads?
psi 30
